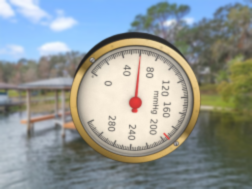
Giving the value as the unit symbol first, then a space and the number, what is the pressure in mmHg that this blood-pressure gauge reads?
mmHg 60
